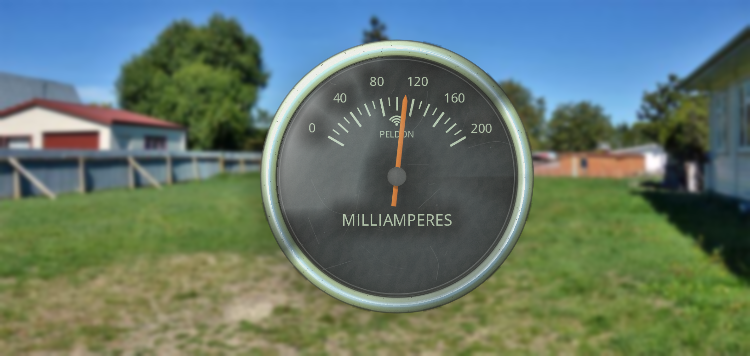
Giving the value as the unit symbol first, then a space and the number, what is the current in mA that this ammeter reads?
mA 110
